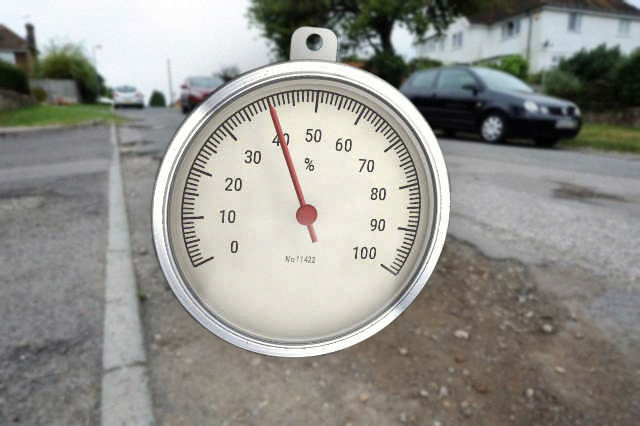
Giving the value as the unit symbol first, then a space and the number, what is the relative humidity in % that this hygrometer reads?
% 40
